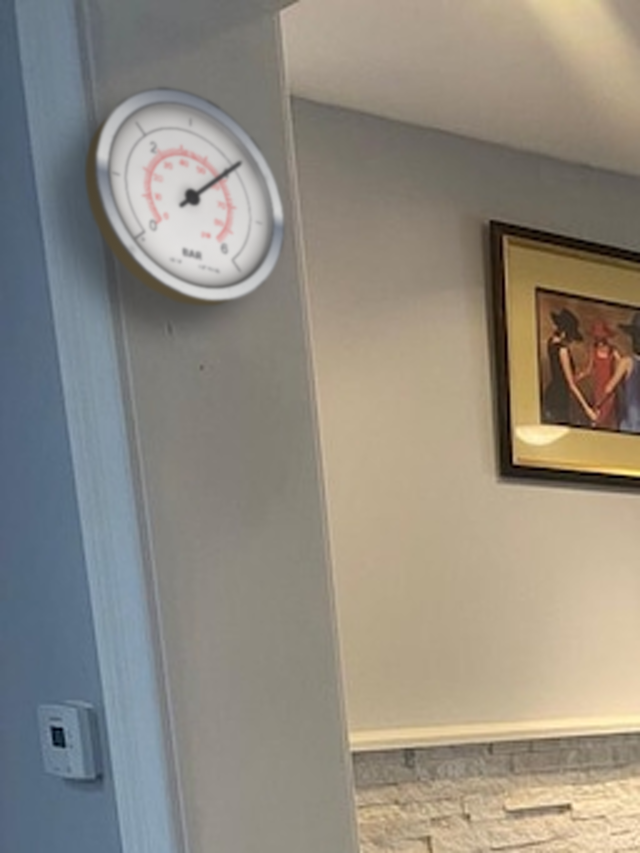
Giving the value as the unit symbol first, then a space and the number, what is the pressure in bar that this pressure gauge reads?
bar 4
